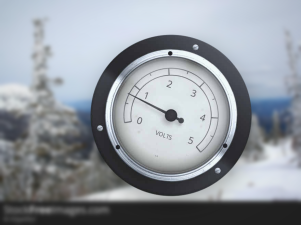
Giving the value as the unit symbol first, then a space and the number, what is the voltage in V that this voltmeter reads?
V 0.75
